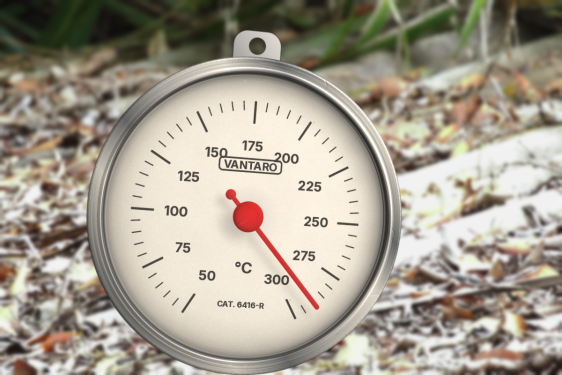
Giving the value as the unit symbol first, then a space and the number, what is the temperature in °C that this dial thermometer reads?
°C 290
